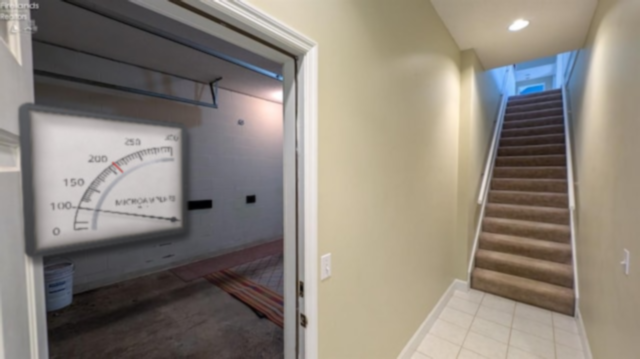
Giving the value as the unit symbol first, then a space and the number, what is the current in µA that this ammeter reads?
µA 100
